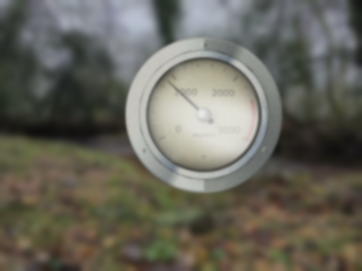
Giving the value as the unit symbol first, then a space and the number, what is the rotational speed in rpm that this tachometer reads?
rpm 900
